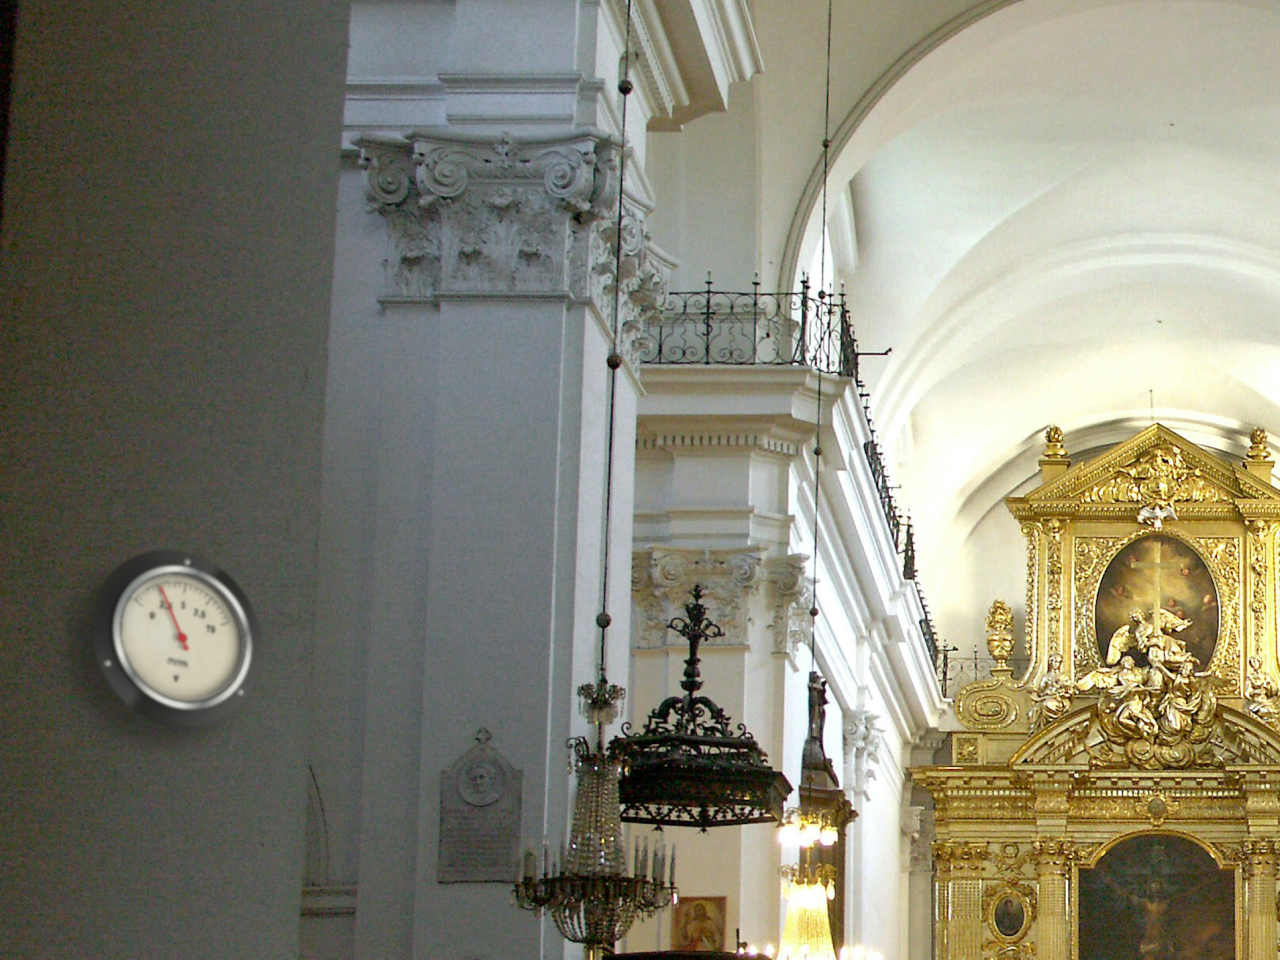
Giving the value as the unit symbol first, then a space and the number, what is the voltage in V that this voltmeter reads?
V 2.5
